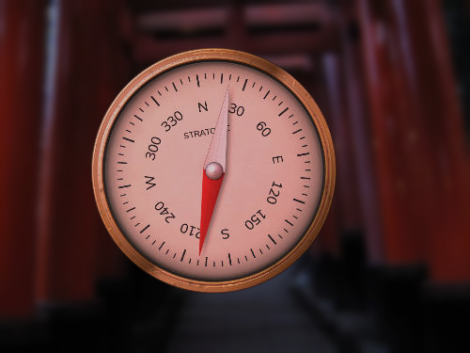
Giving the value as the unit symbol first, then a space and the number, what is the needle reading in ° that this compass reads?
° 200
